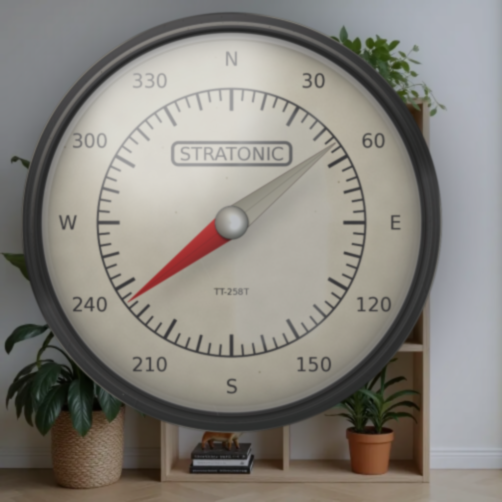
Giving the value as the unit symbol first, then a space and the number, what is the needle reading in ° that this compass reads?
° 232.5
